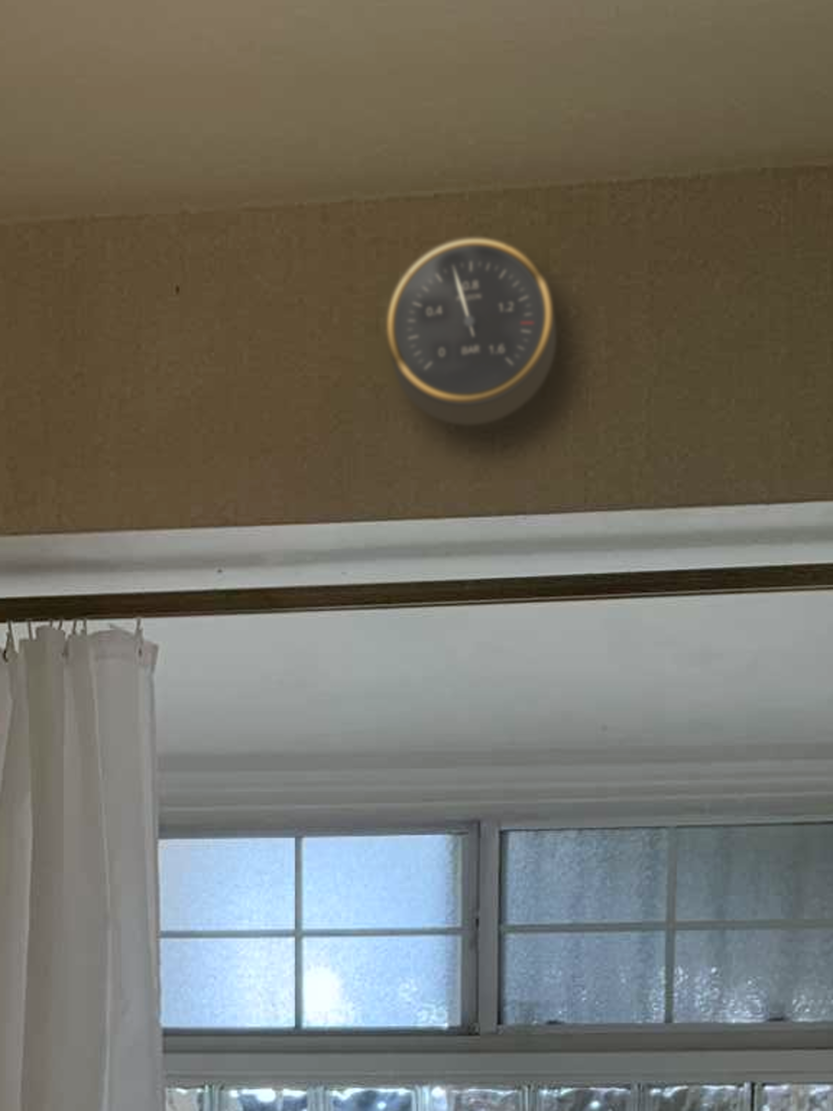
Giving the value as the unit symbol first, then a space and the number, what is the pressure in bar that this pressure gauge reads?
bar 0.7
